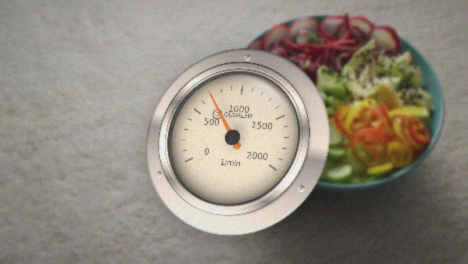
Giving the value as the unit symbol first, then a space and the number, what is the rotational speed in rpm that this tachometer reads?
rpm 700
